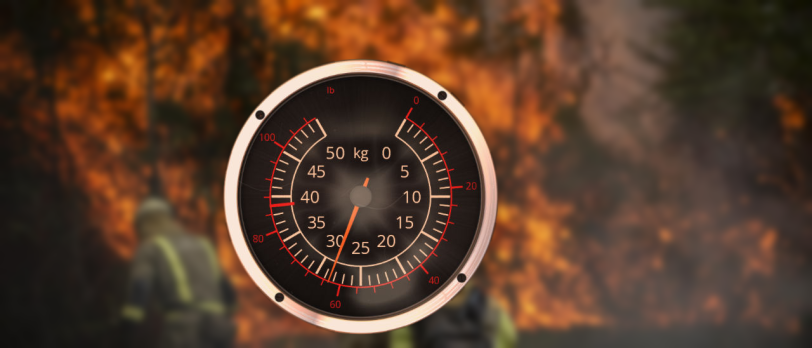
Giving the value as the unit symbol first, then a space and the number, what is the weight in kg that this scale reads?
kg 28.5
